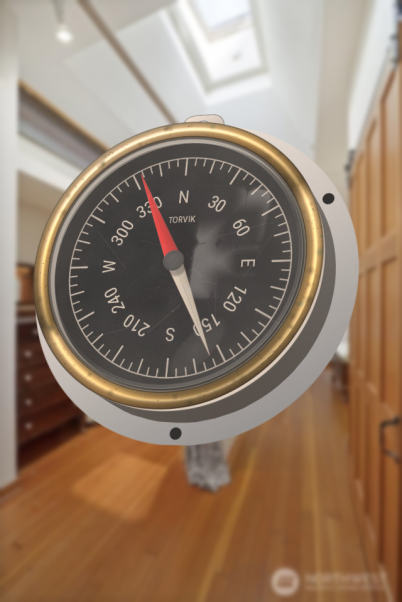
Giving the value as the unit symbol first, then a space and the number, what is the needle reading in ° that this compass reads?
° 335
